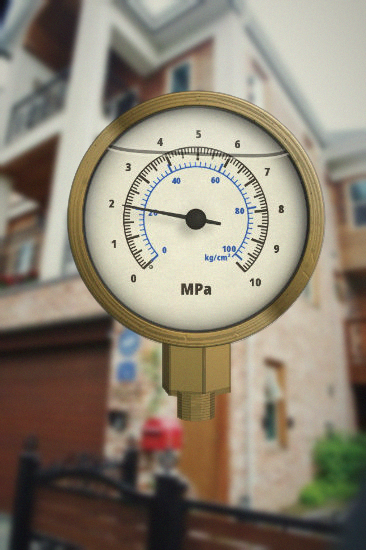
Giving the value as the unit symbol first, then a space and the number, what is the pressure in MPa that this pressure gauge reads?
MPa 2
